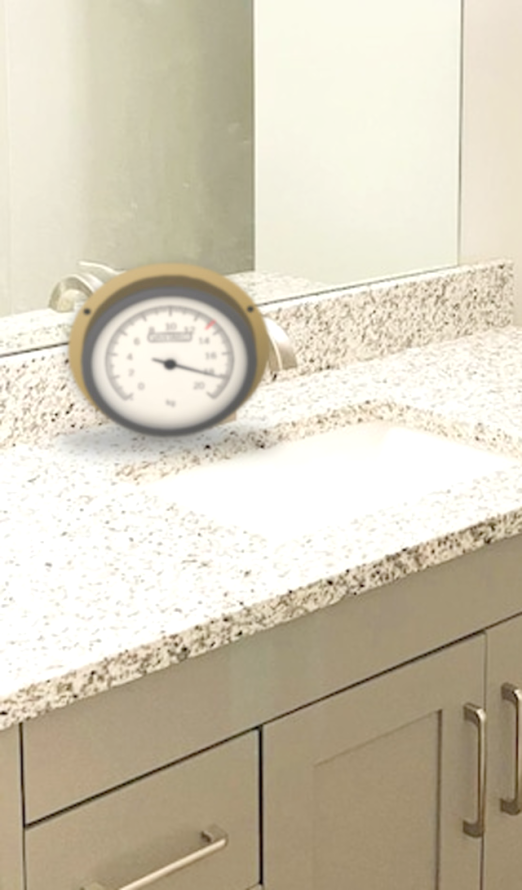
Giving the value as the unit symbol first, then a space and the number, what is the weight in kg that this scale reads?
kg 18
